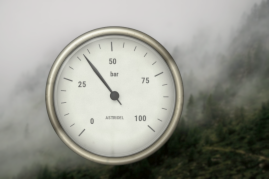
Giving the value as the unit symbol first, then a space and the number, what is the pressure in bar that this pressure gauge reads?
bar 37.5
